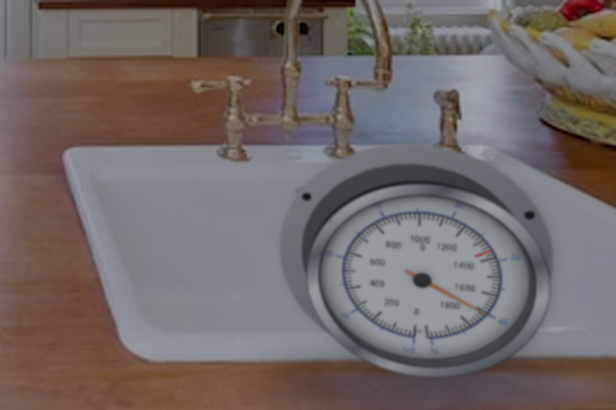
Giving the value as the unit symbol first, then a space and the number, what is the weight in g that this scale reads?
g 1700
